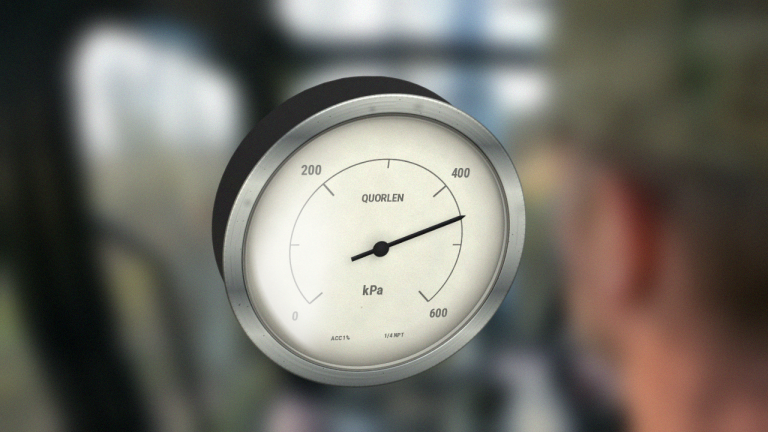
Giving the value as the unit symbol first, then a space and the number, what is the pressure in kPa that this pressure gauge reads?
kPa 450
